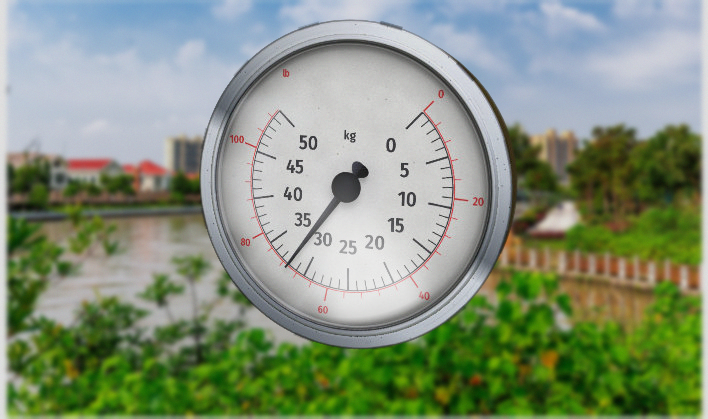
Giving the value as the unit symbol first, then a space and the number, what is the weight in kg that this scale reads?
kg 32
